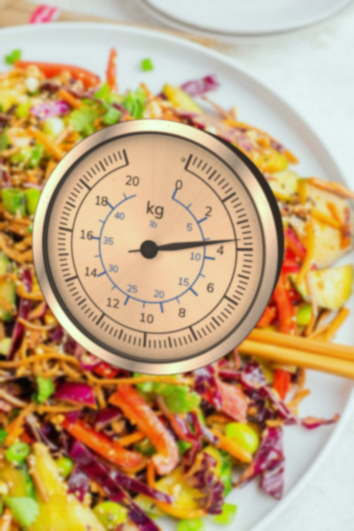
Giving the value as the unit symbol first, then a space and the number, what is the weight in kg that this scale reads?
kg 3.6
